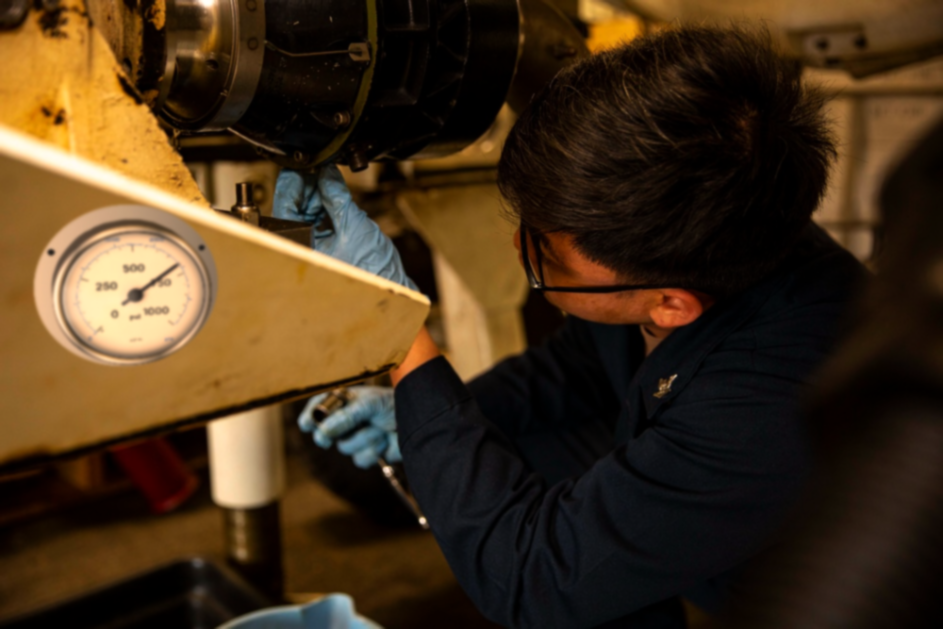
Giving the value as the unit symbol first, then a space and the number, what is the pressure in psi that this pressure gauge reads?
psi 700
